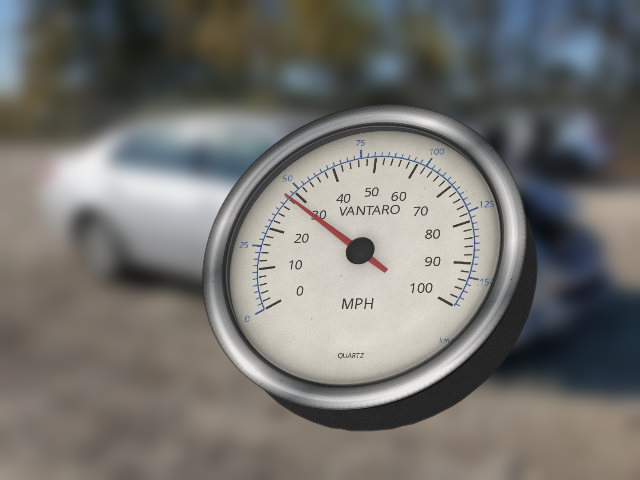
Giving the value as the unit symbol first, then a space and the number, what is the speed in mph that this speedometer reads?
mph 28
